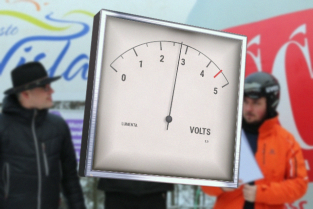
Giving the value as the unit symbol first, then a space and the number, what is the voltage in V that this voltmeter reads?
V 2.75
